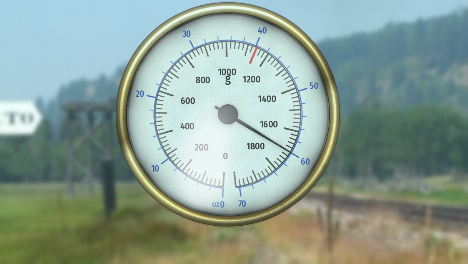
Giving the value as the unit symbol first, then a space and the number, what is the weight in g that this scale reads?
g 1700
